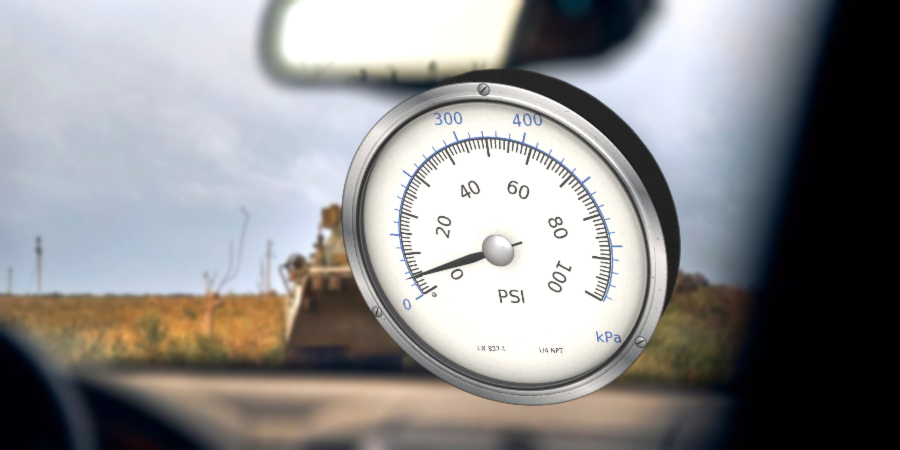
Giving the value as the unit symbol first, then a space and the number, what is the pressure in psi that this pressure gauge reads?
psi 5
